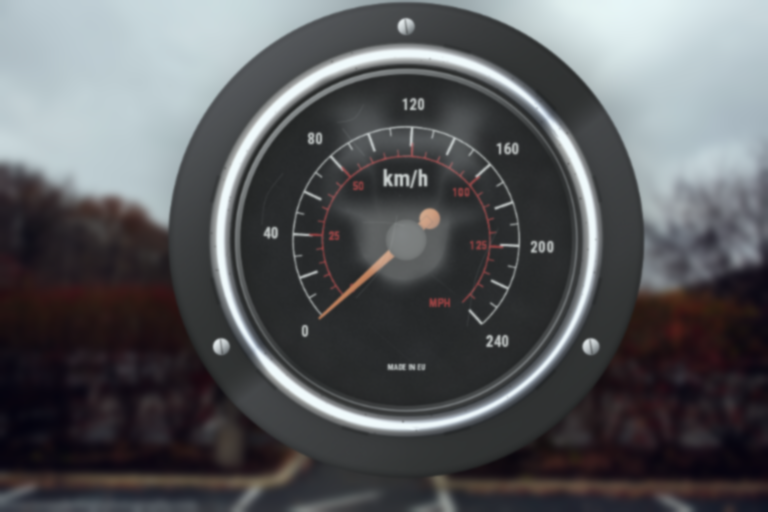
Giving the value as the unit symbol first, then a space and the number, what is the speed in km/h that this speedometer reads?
km/h 0
